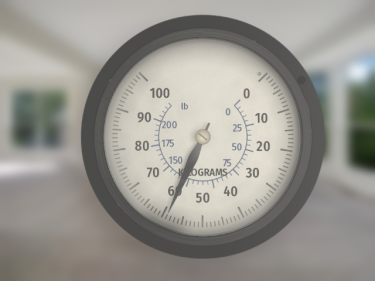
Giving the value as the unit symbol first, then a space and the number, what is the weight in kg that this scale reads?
kg 59
